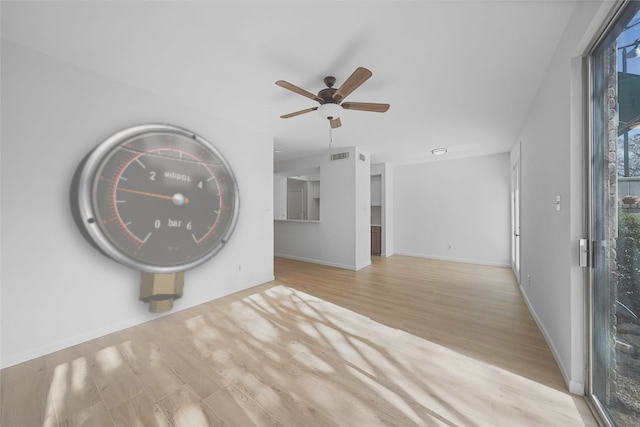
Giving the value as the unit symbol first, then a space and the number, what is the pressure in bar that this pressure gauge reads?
bar 1.25
